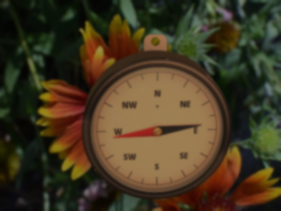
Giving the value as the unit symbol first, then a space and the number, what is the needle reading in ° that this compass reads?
° 262.5
